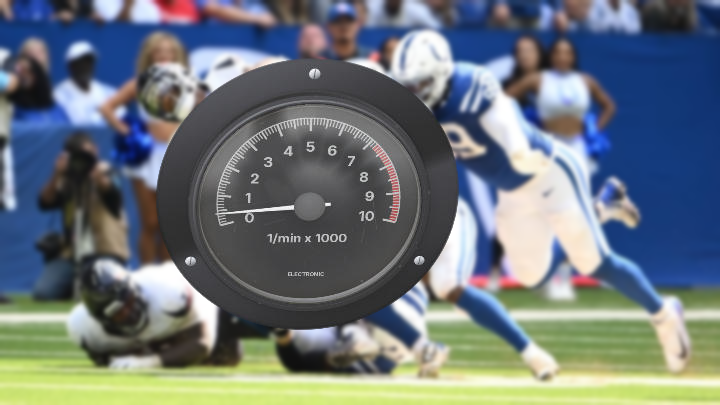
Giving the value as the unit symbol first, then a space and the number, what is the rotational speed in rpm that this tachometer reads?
rpm 500
